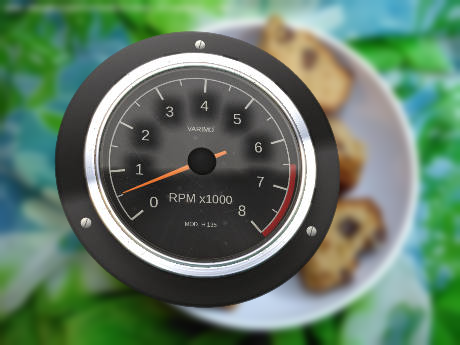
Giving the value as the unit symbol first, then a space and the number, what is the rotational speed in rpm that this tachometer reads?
rpm 500
